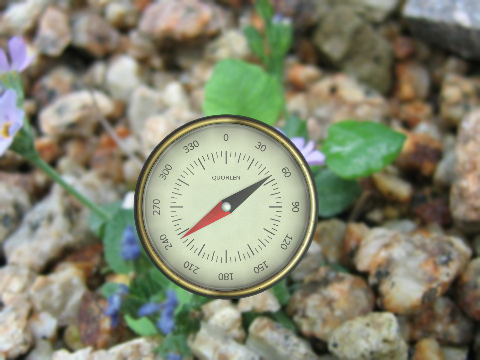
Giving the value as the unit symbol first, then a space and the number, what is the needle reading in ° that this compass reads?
° 235
